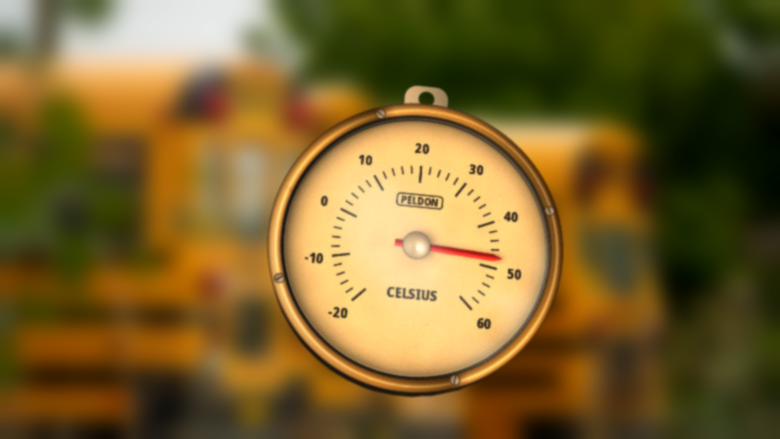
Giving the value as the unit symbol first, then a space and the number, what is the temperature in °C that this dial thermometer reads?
°C 48
